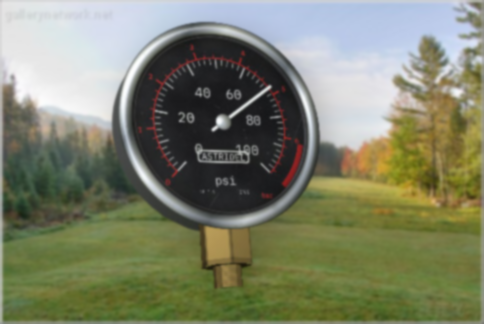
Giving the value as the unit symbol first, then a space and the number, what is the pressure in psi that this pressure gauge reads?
psi 70
